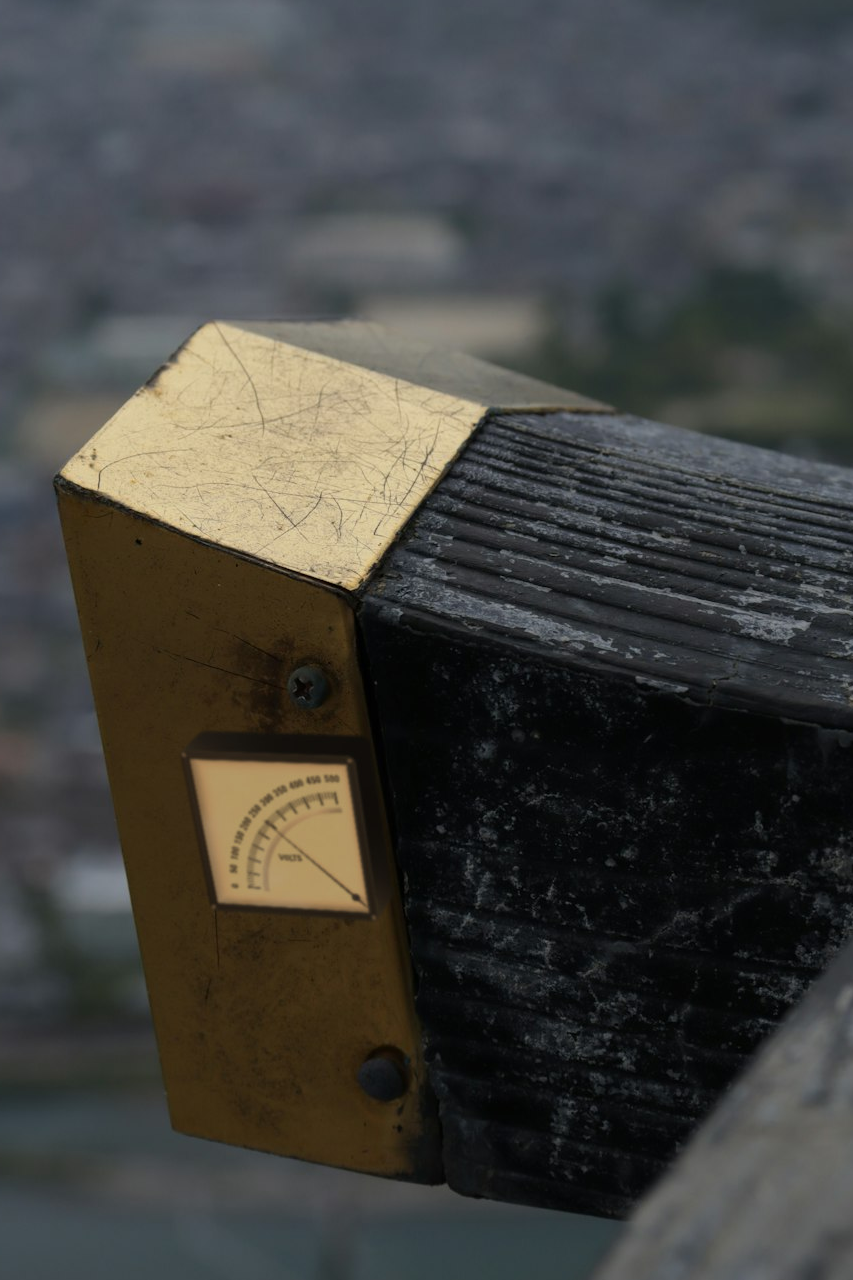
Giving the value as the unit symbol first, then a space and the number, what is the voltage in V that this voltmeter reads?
V 250
